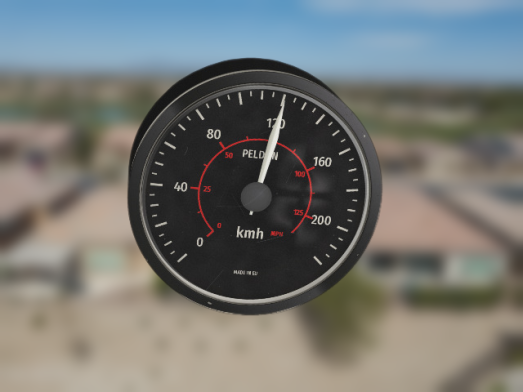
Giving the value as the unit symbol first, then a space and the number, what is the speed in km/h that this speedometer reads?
km/h 120
